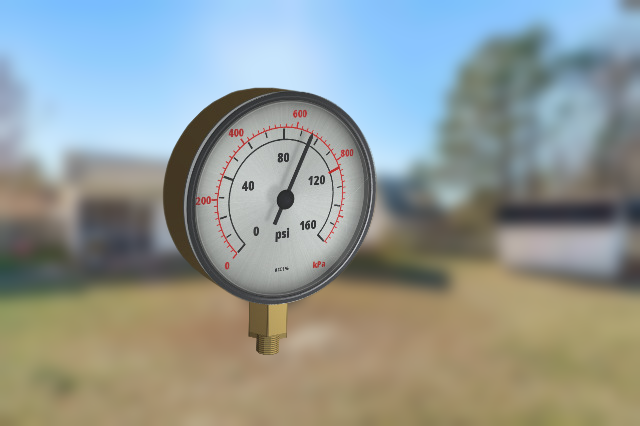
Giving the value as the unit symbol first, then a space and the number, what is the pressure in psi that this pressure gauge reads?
psi 95
